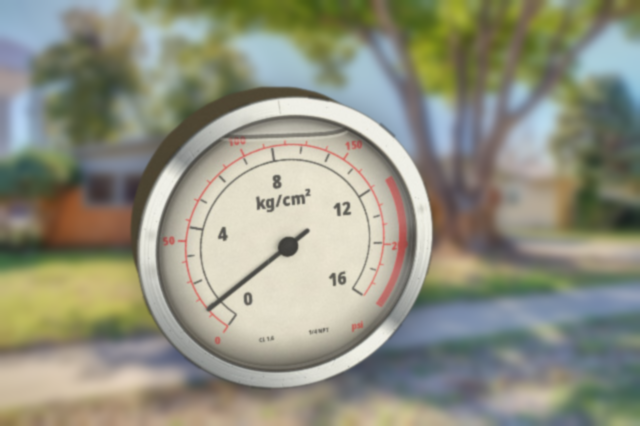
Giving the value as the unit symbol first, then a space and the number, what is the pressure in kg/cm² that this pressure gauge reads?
kg/cm² 1
